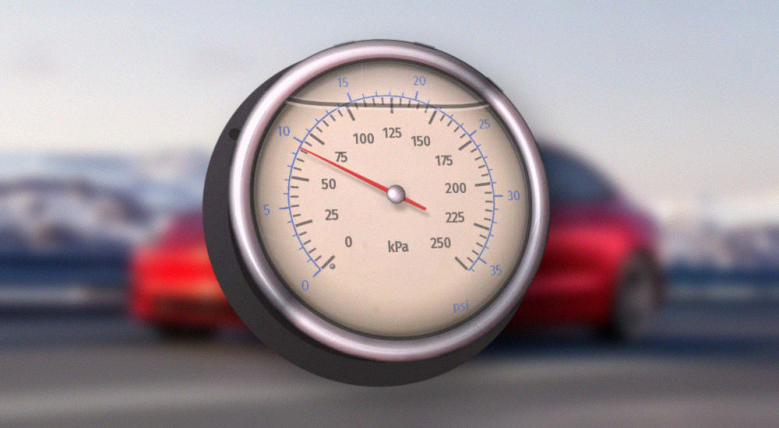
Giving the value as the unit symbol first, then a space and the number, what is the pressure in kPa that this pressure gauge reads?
kPa 65
